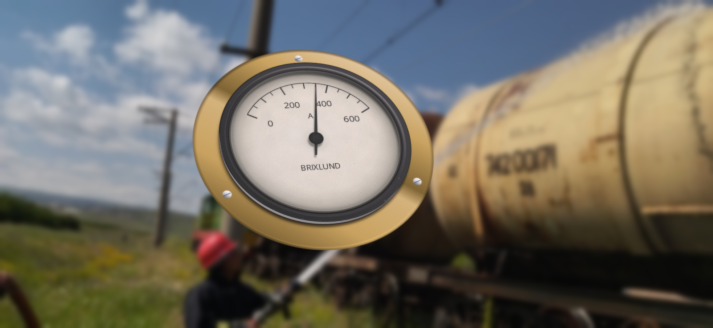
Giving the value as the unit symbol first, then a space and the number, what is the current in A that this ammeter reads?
A 350
